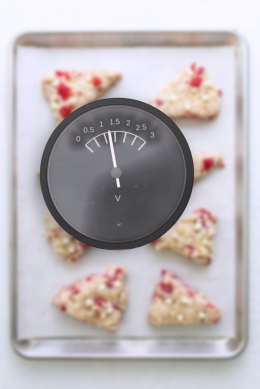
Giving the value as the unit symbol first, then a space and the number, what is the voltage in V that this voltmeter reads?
V 1.25
